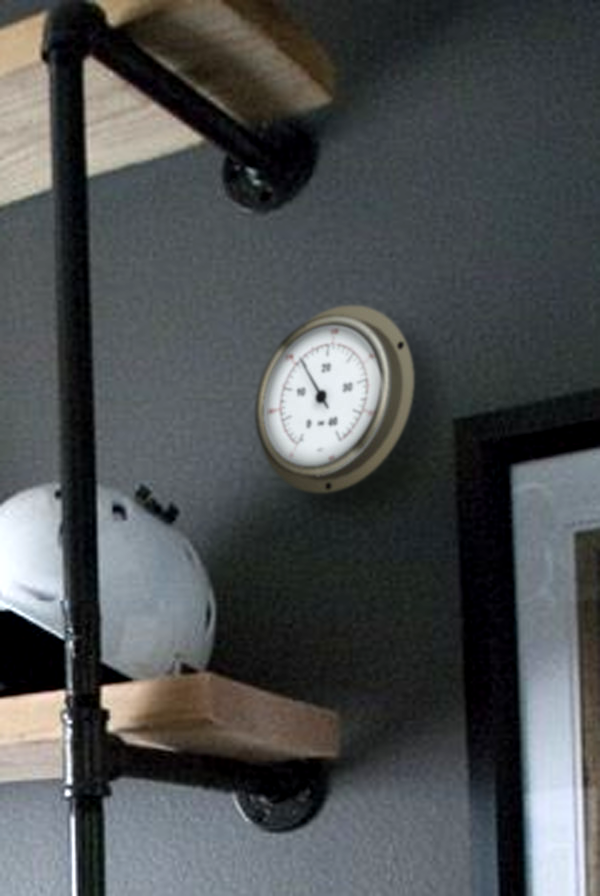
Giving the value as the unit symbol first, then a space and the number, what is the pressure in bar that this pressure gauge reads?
bar 15
